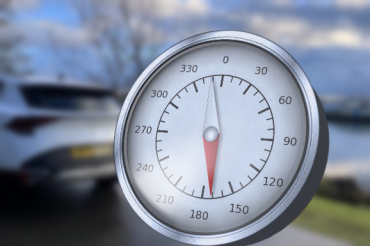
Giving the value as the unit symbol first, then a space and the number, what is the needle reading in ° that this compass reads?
° 170
